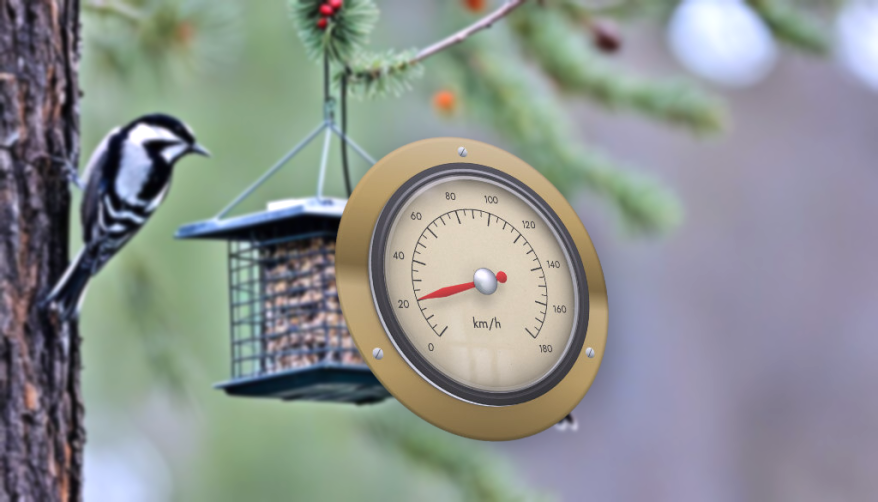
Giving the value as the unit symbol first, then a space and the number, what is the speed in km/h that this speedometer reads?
km/h 20
